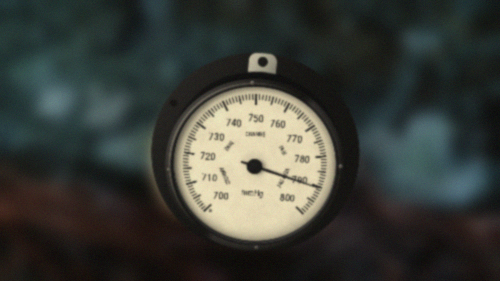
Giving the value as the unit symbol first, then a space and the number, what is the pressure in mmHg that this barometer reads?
mmHg 790
